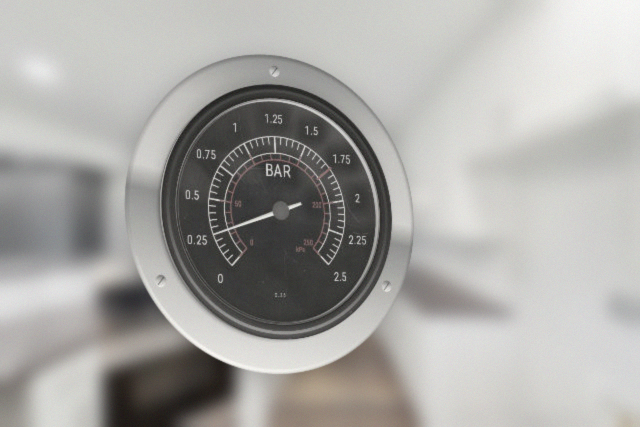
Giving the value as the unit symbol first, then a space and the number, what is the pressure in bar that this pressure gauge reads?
bar 0.25
